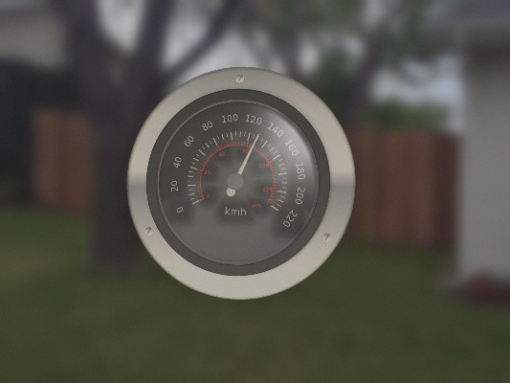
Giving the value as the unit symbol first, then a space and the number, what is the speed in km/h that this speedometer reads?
km/h 130
